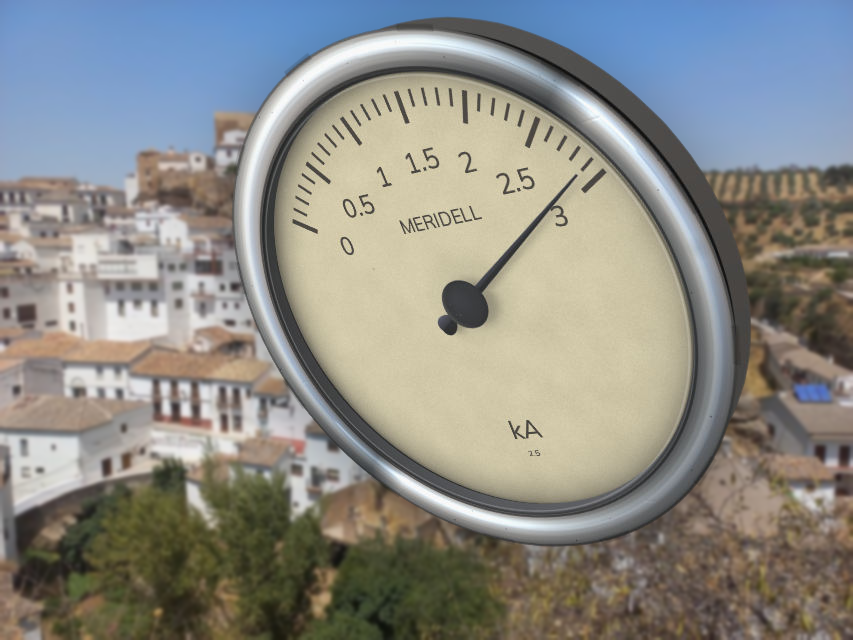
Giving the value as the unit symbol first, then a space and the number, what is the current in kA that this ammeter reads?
kA 2.9
